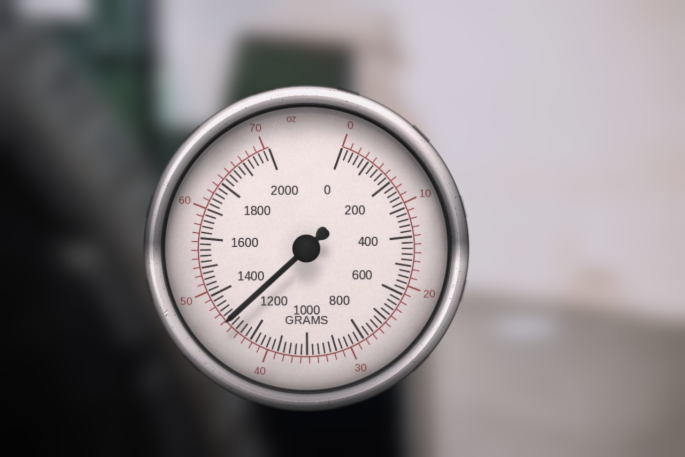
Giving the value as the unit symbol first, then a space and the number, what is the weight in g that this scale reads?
g 1300
